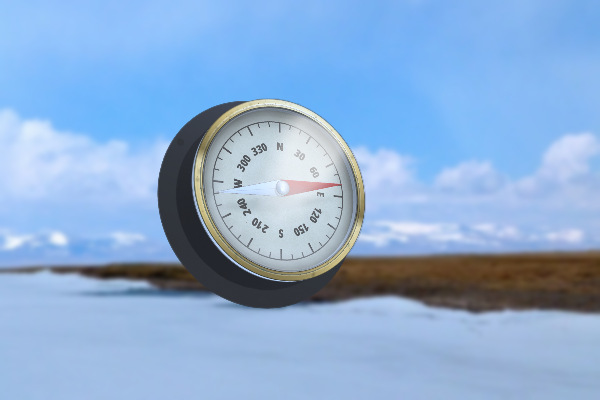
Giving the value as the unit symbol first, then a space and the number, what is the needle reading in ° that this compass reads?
° 80
